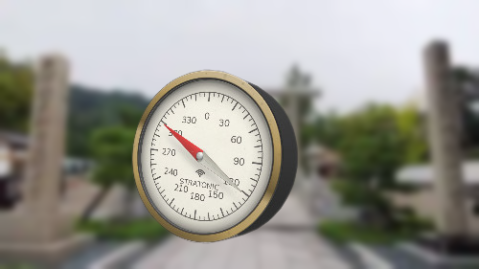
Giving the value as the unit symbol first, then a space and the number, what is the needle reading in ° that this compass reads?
° 300
